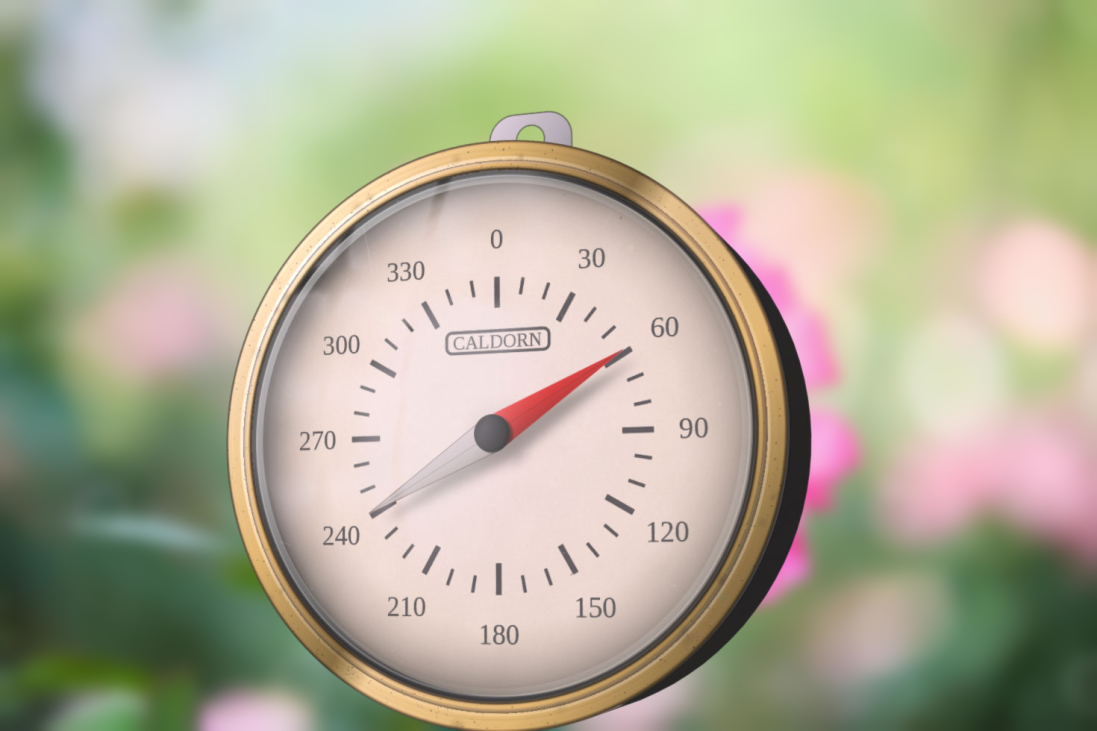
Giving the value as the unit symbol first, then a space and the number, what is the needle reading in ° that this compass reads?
° 60
